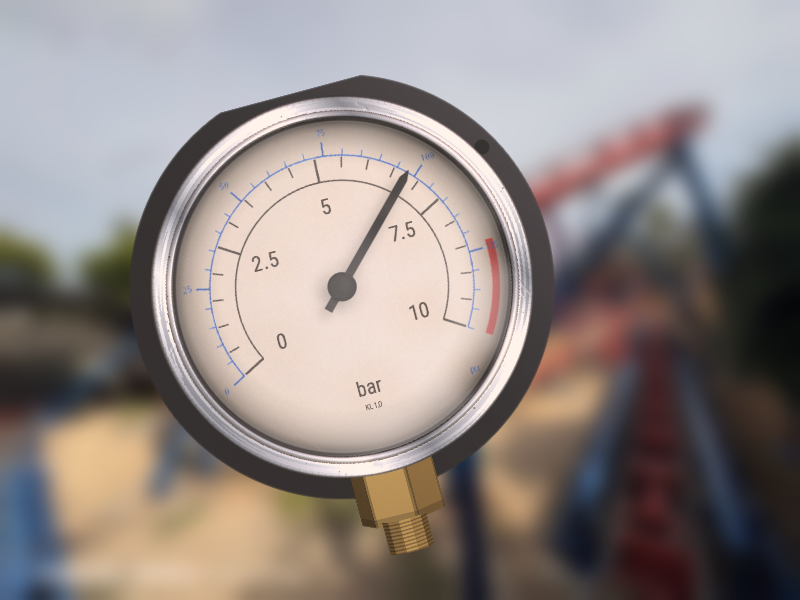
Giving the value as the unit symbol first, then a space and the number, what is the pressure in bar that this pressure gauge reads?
bar 6.75
